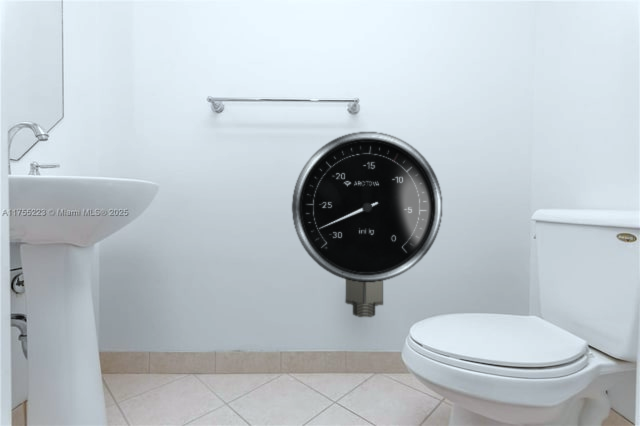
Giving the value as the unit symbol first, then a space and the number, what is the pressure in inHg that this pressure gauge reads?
inHg -28
